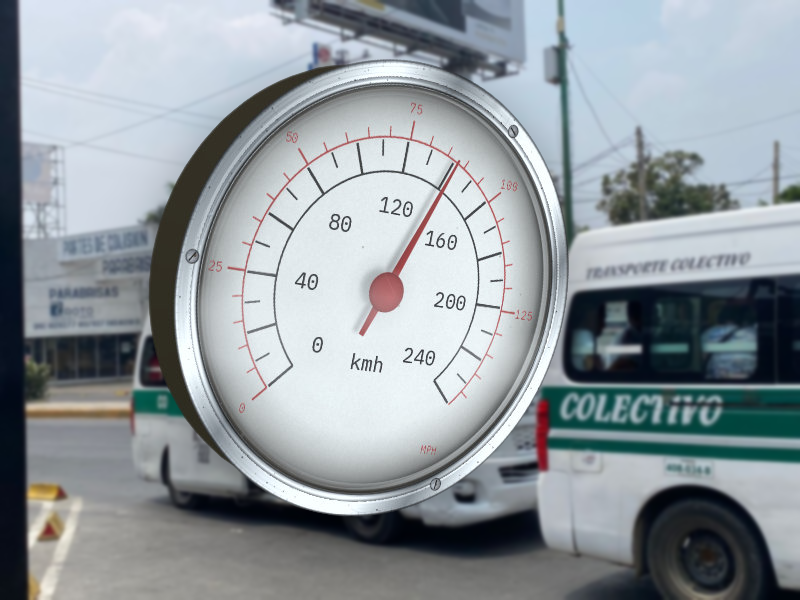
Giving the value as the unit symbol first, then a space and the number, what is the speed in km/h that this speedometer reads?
km/h 140
